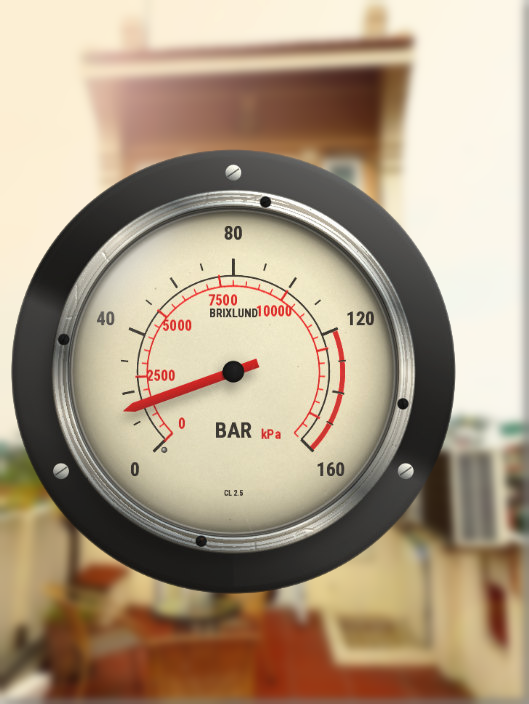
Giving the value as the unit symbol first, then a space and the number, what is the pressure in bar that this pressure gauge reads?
bar 15
